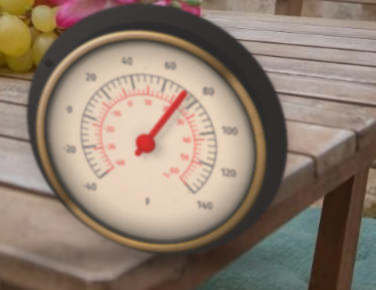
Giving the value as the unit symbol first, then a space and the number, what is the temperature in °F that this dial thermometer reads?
°F 72
